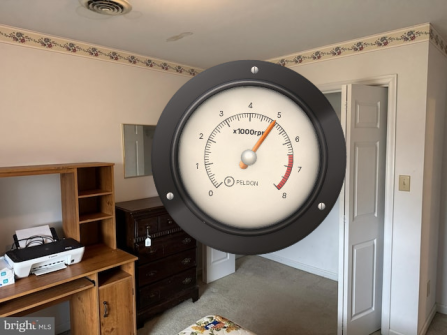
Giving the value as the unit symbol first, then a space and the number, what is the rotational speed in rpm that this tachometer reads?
rpm 5000
